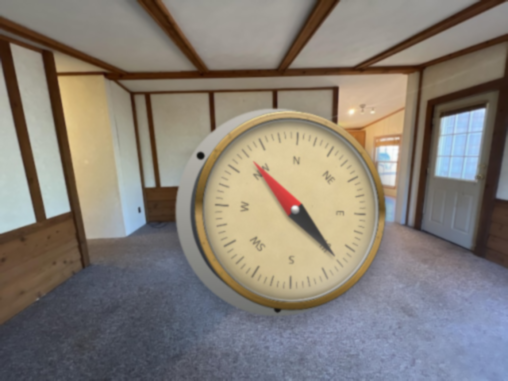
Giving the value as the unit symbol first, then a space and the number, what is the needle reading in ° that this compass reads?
° 315
